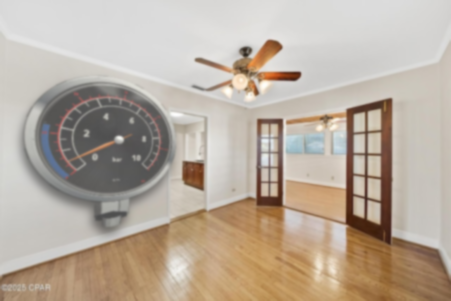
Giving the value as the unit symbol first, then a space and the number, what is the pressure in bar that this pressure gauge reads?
bar 0.5
